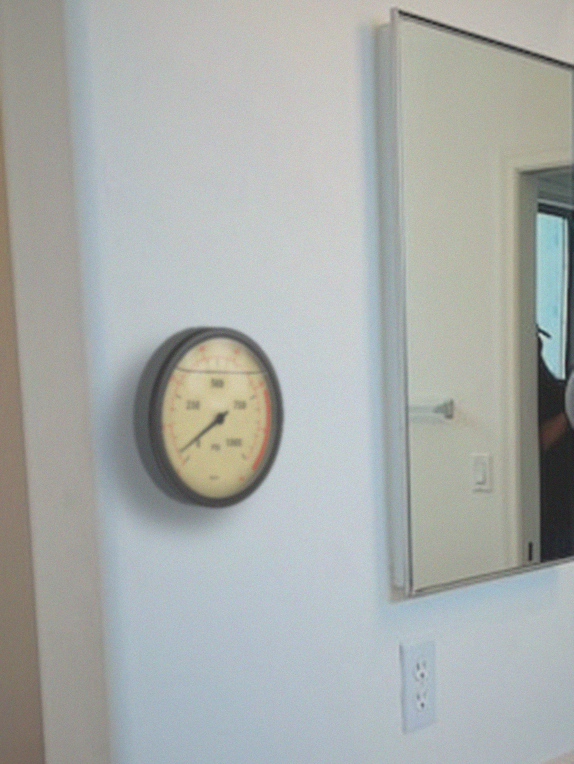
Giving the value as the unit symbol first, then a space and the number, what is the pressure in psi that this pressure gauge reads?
psi 50
